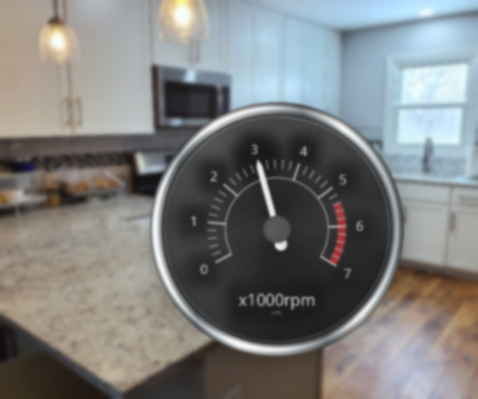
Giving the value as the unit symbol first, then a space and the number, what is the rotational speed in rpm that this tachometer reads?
rpm 3000
